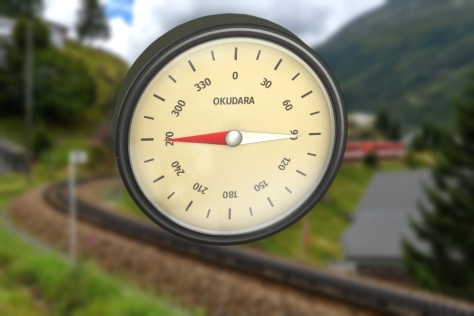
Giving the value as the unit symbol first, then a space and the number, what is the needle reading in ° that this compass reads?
° 270
